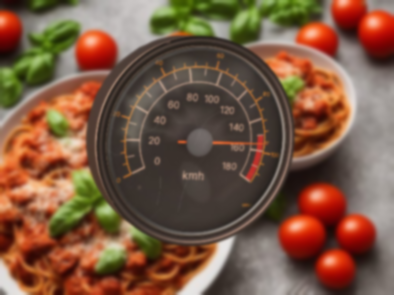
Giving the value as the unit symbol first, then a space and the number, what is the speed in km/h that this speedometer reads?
km/h 155
